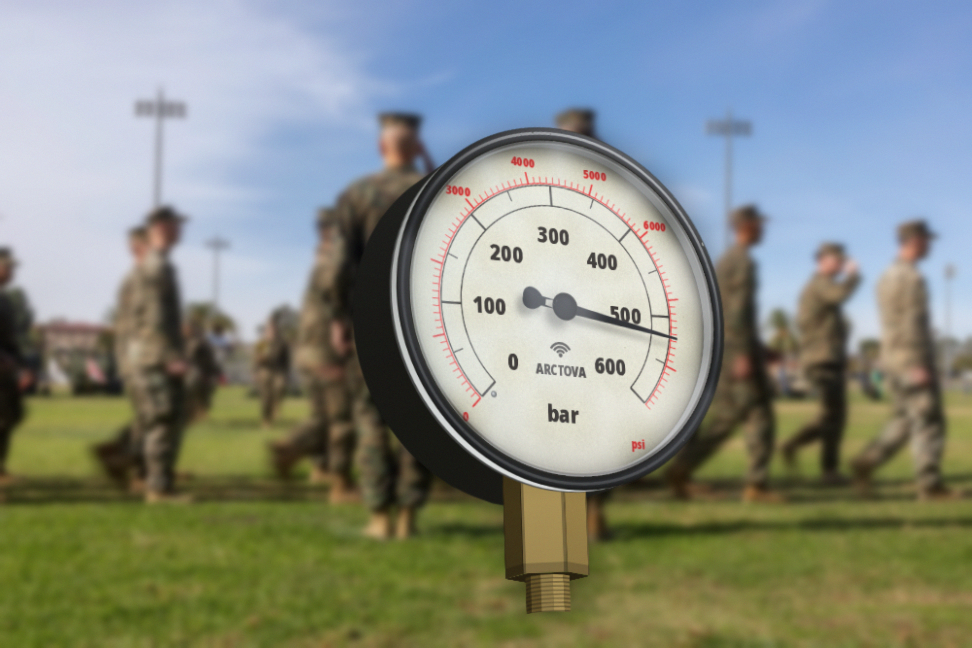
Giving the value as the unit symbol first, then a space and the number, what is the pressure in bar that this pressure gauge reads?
bar 525
